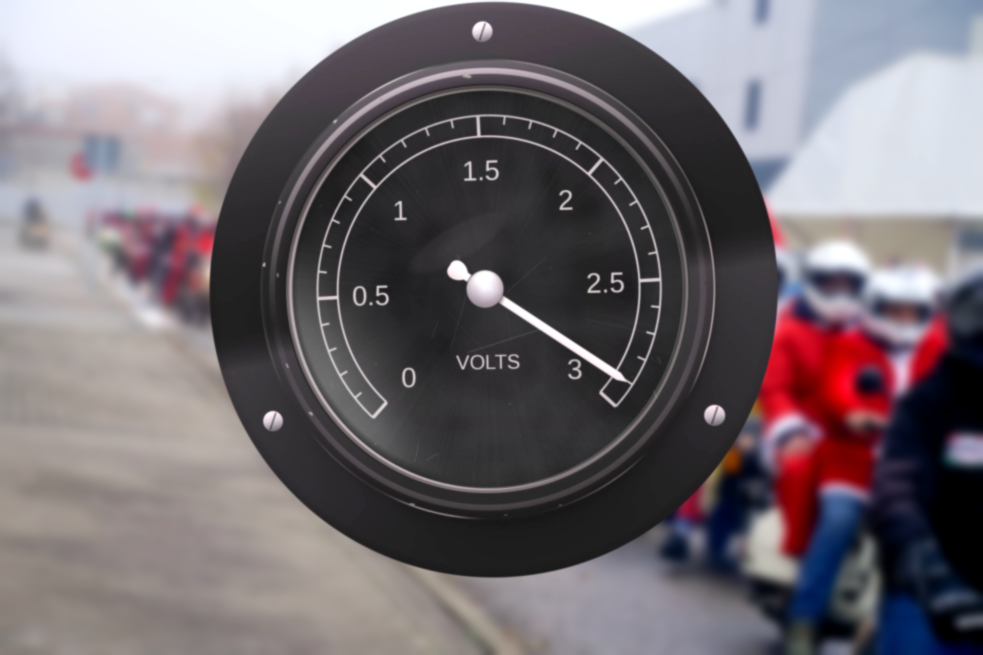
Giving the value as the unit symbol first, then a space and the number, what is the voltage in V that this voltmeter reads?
V 2.9
